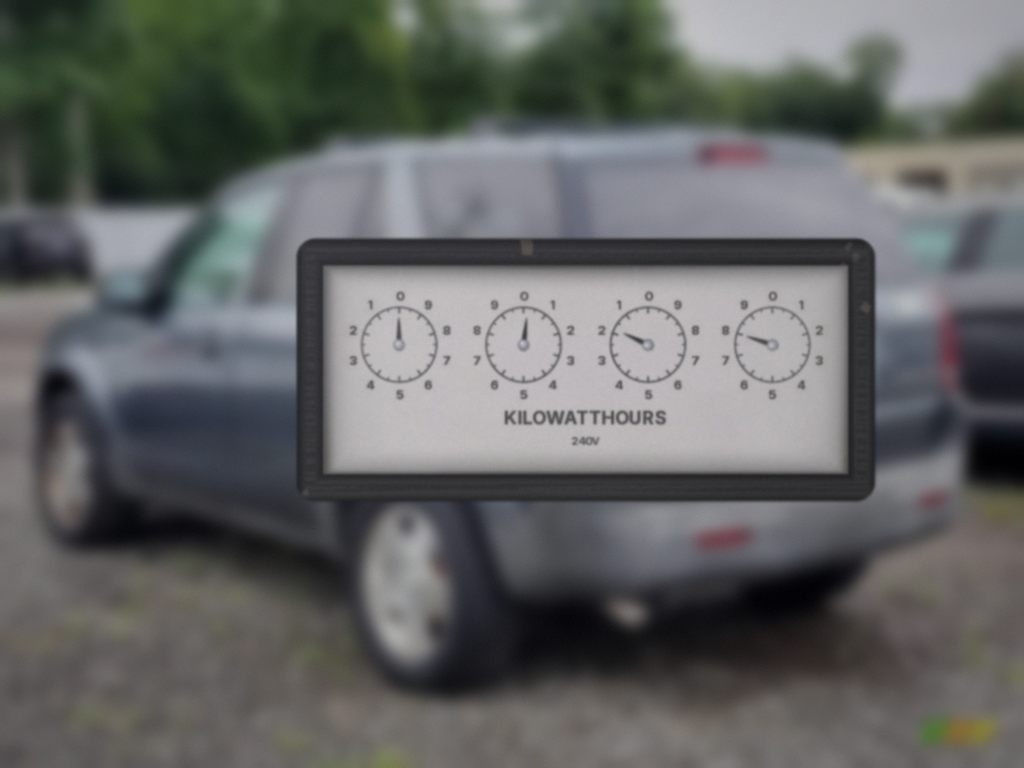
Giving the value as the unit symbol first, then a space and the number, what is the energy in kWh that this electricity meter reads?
kWh 18
